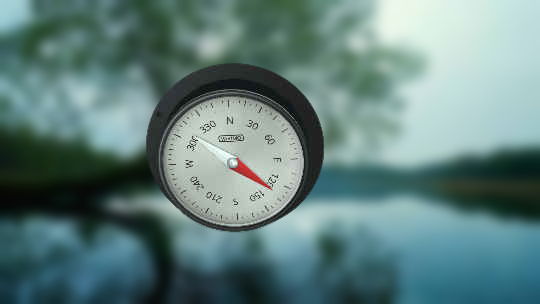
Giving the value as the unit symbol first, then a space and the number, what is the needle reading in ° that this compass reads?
° 130
